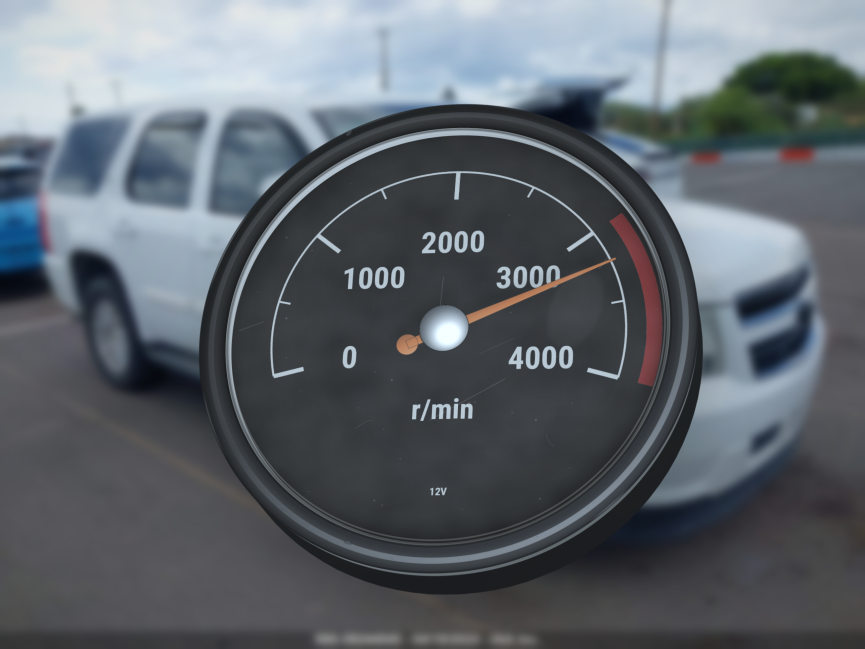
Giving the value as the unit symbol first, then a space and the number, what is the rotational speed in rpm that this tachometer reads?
rpm 3250
